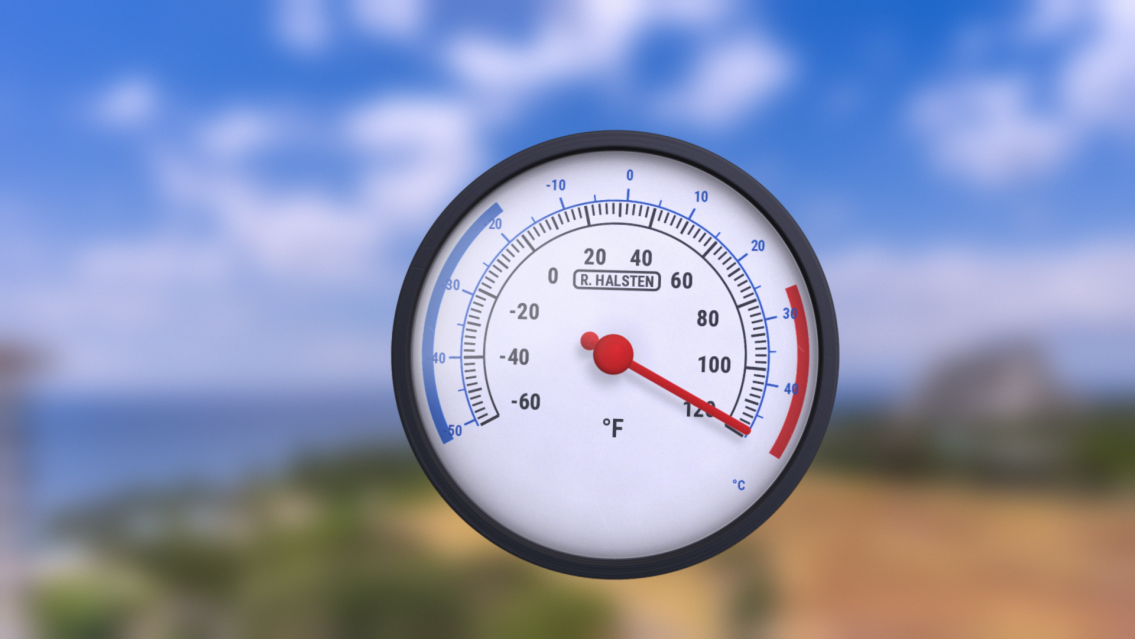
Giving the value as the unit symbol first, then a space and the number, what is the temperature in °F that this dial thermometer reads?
°F 118
